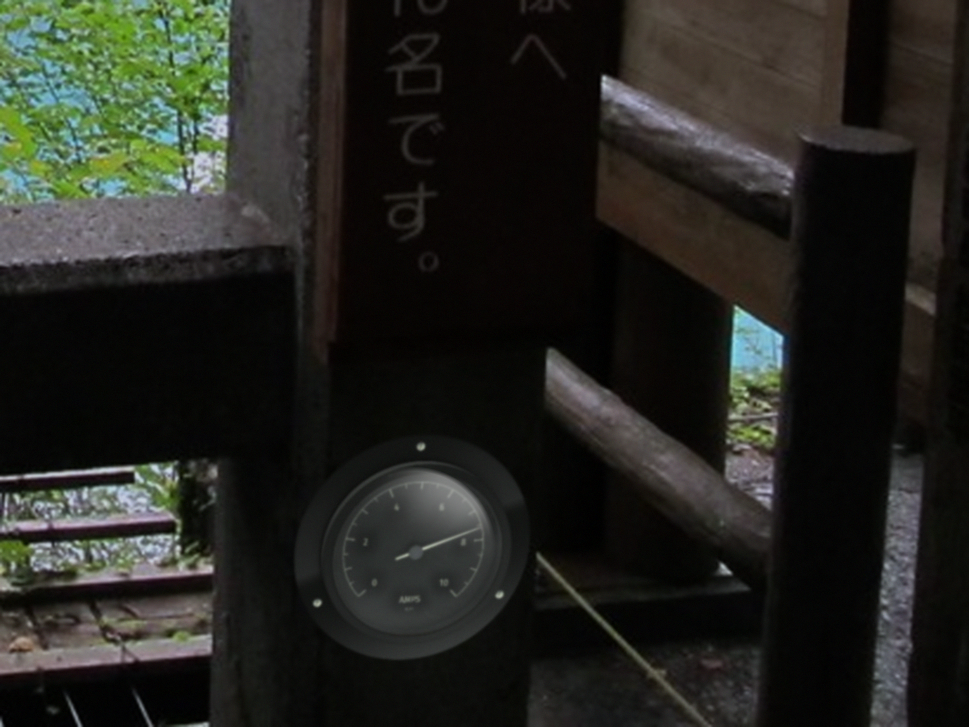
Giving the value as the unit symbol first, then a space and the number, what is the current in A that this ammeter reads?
A 7.5
